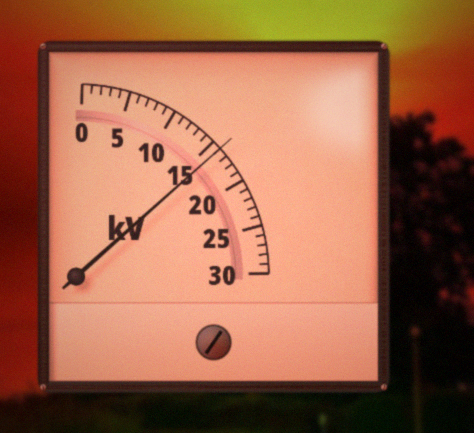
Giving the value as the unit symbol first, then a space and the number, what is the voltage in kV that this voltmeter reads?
kV 16
